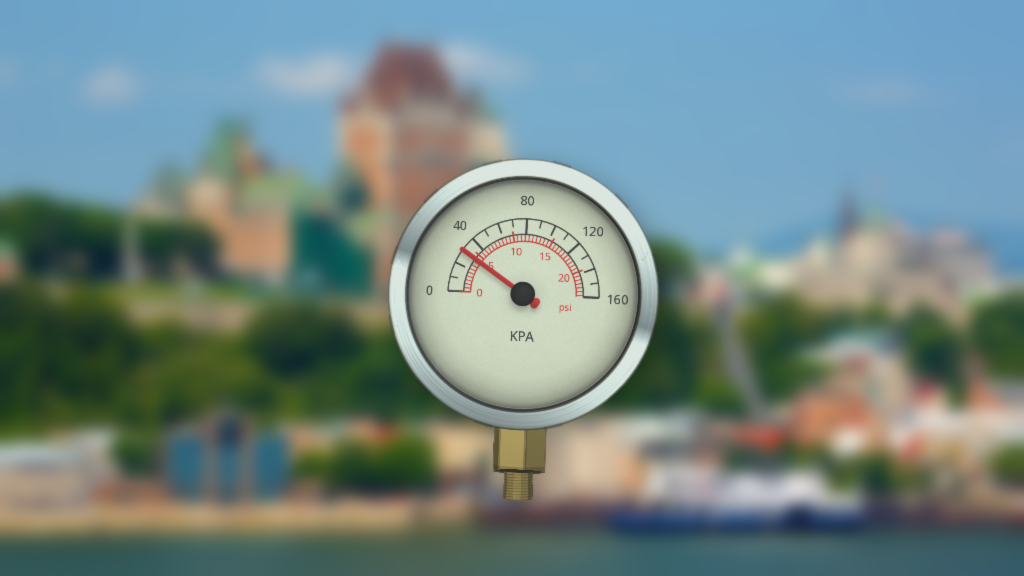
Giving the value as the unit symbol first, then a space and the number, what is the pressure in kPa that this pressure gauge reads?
kPa 30
